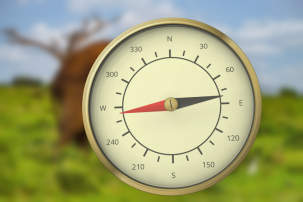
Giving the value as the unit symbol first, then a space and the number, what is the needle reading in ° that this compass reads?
° 262.5
